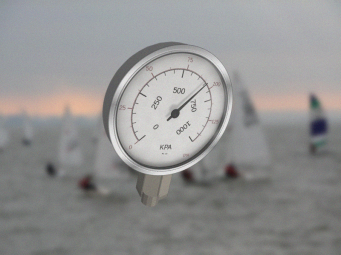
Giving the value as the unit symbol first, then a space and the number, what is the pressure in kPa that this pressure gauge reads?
kPa 650
